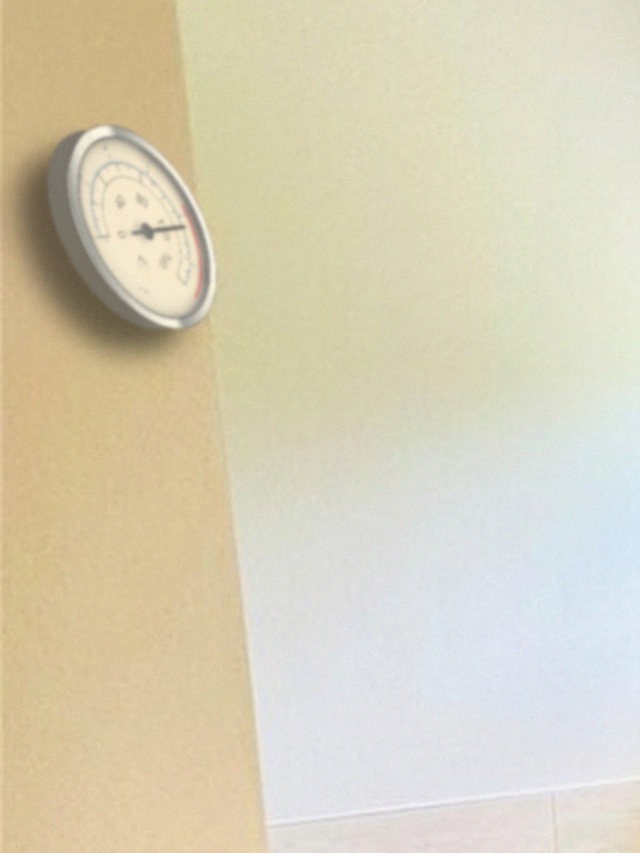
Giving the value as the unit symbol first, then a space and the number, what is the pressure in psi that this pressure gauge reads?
psi 120
